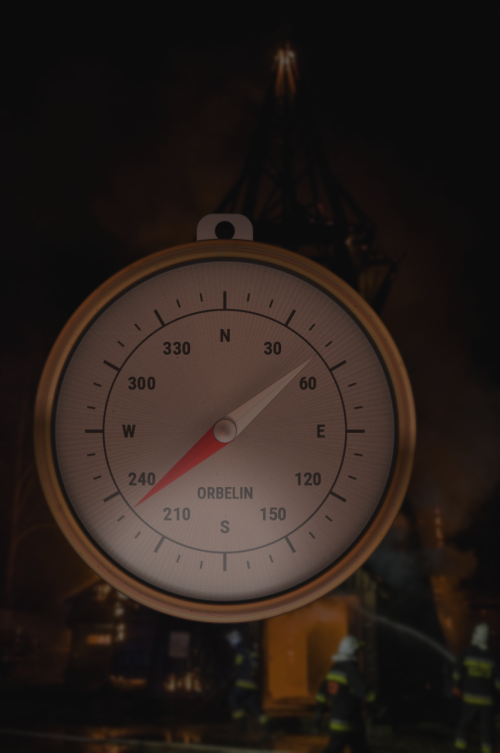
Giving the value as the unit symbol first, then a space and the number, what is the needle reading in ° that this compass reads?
° 230
